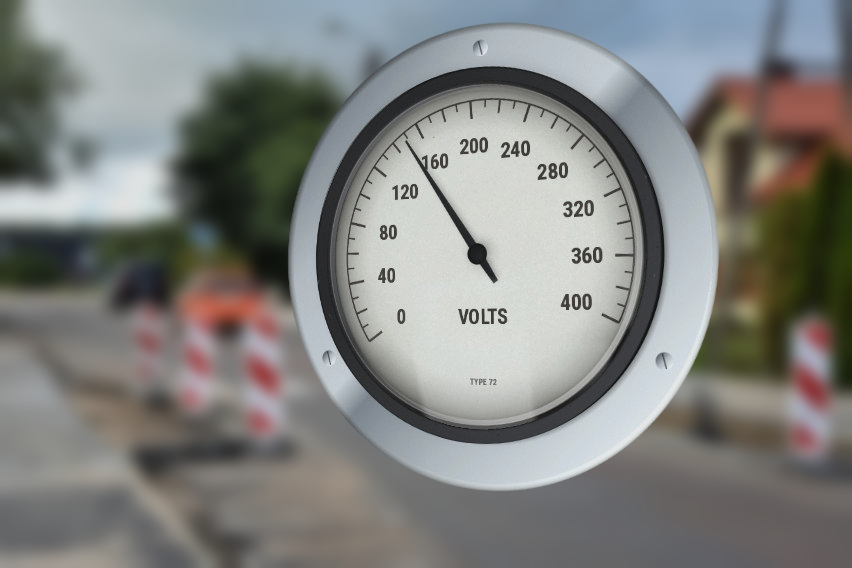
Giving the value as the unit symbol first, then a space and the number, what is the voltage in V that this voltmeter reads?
V 150
